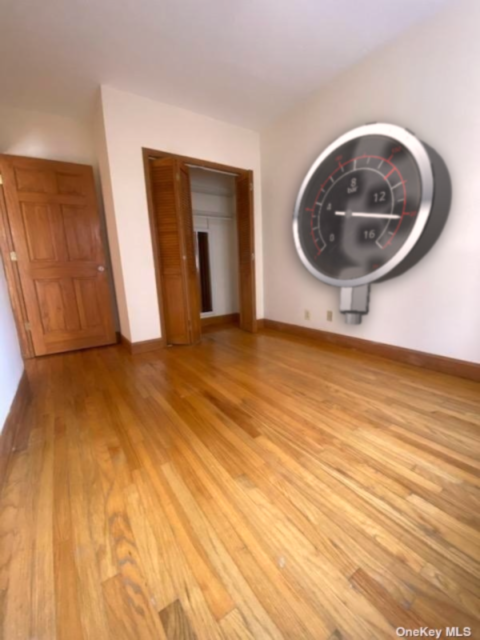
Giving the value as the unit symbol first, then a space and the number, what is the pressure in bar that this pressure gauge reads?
bar 14
